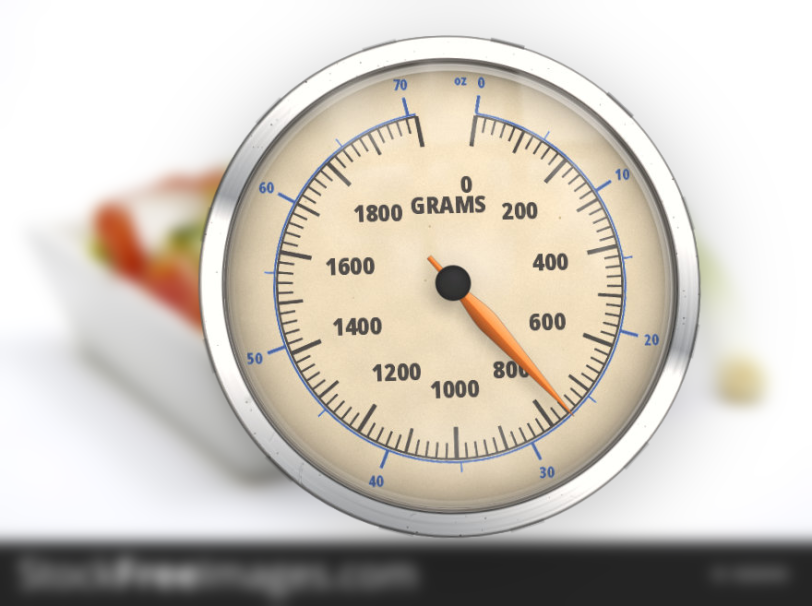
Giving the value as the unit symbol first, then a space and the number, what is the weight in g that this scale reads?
g 760
